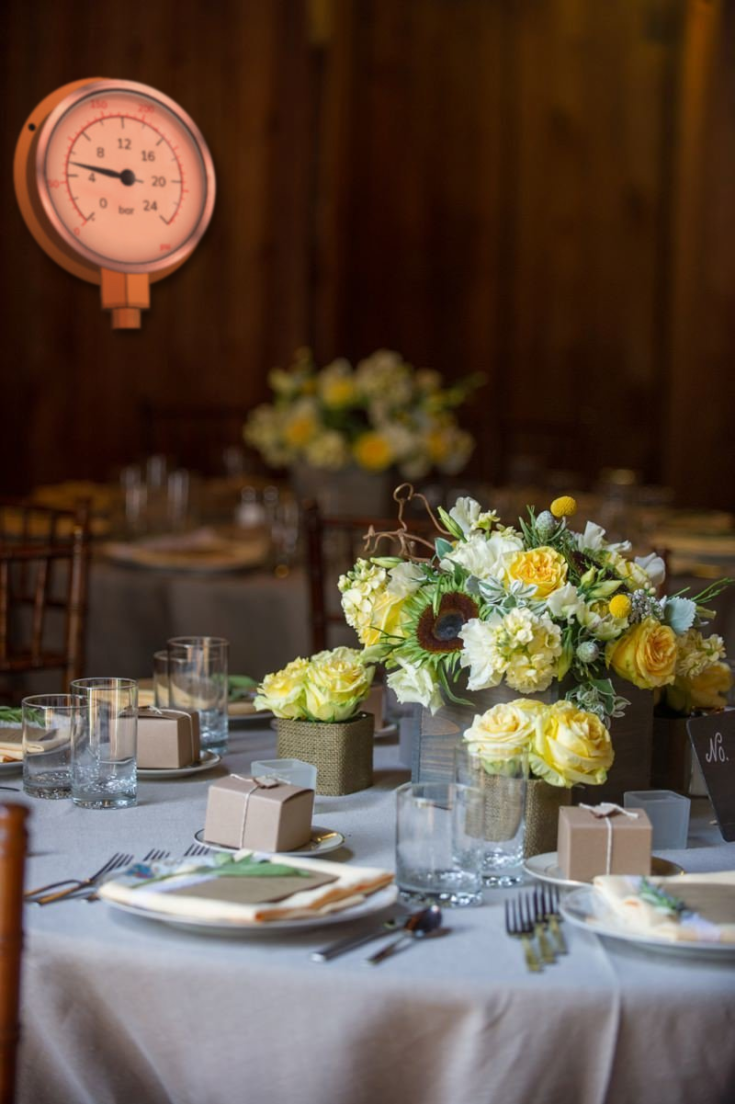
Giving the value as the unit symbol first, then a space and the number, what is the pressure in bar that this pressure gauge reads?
bar 5
